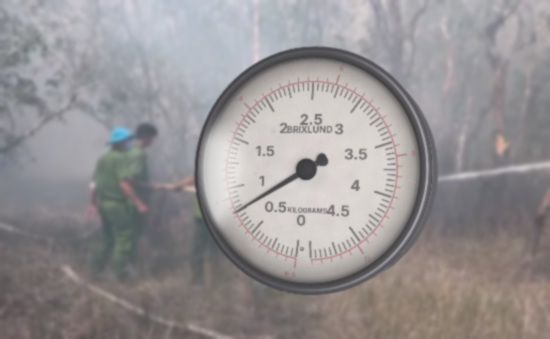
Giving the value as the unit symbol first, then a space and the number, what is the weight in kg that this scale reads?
kg 0.75
